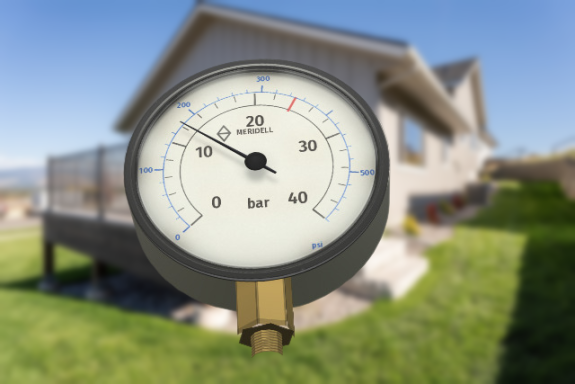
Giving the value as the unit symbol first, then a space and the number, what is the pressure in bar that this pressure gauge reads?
bar 12
